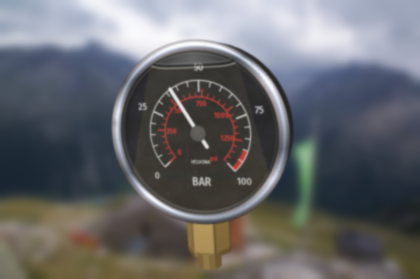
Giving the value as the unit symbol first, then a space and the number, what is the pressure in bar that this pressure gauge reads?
bar 37.5
